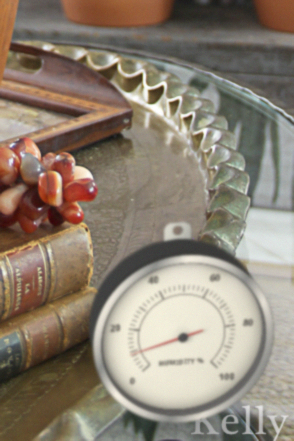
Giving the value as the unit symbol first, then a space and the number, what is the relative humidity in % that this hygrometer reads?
% 10
